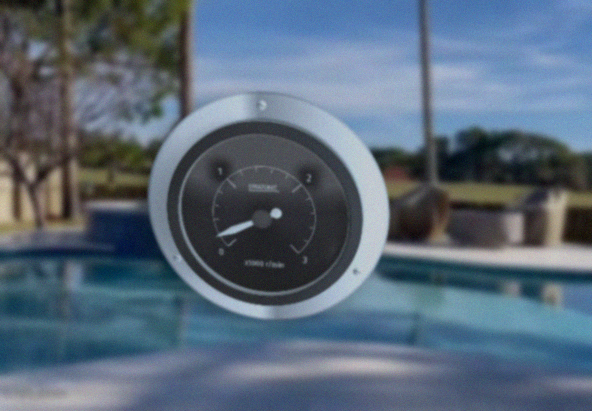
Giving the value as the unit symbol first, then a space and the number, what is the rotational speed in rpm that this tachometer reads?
rpm 200
